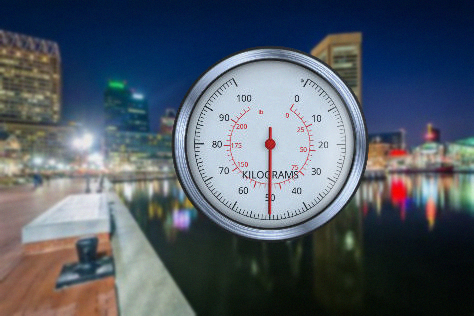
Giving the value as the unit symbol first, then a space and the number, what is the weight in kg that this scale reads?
kg 50
